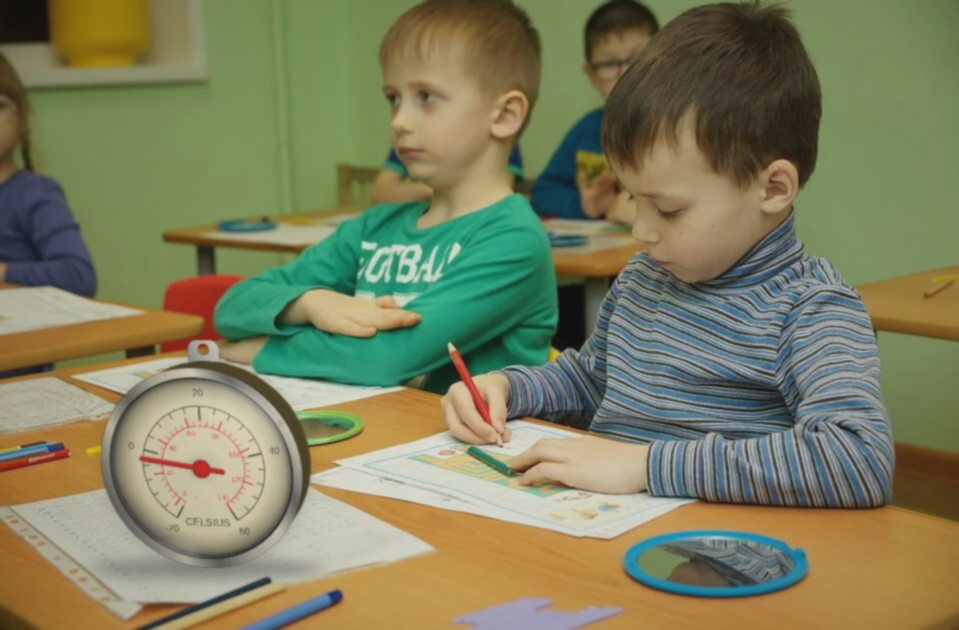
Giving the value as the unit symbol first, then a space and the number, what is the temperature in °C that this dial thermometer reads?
°C -2
